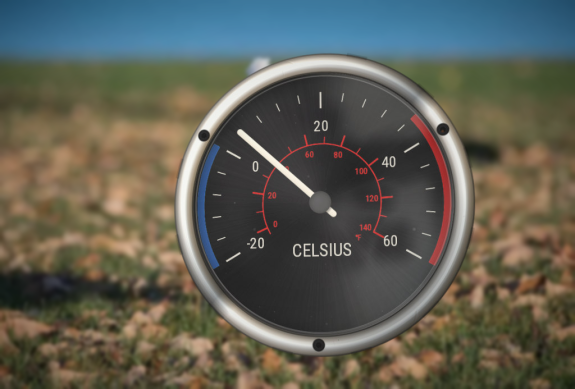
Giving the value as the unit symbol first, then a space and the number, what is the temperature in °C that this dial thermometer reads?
°C 4
